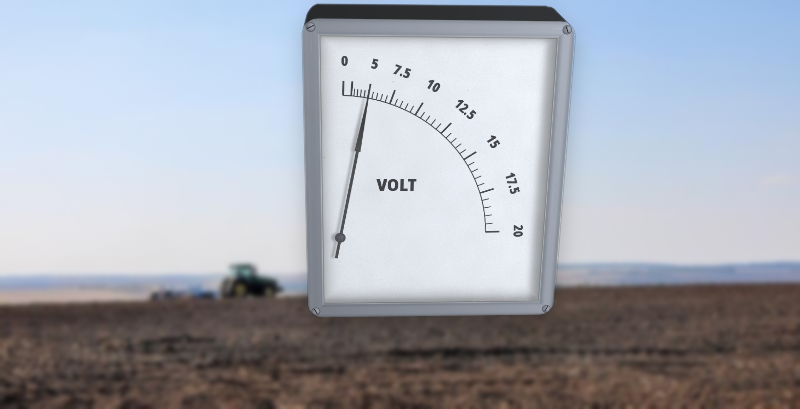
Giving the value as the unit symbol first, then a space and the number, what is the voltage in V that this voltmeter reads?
V 5
